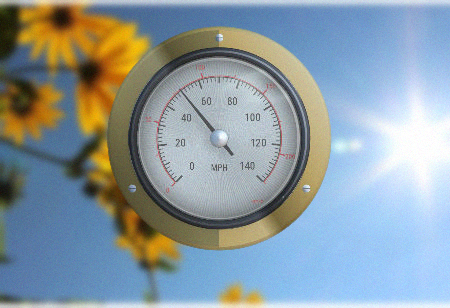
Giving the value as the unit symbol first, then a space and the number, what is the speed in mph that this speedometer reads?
mph 50
